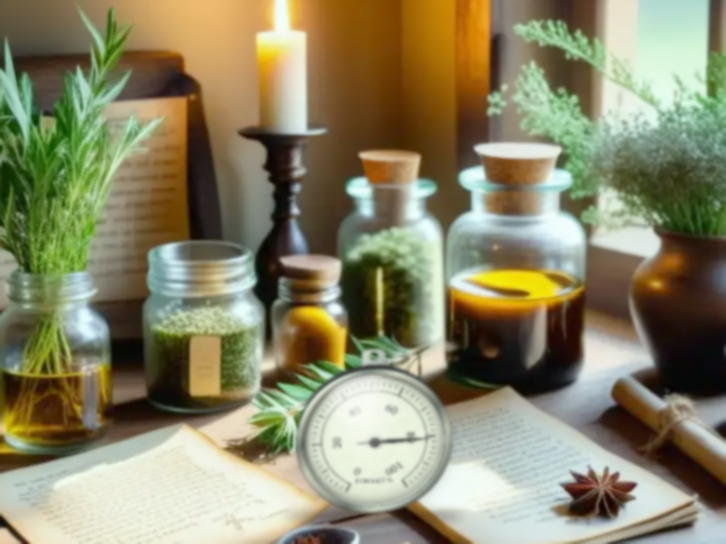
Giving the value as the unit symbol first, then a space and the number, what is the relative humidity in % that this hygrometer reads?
% 80
